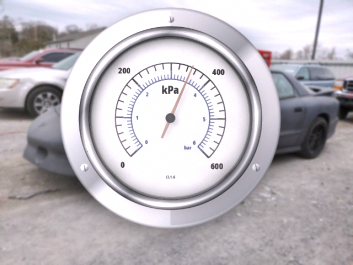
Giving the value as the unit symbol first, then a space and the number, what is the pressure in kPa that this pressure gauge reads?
kPa 350
